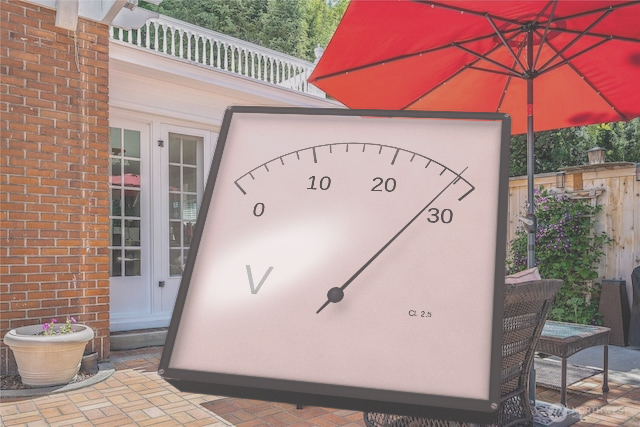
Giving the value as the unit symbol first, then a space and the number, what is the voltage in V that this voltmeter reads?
V 28
